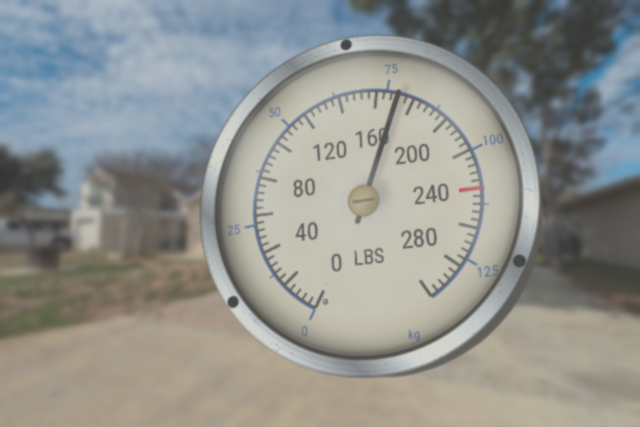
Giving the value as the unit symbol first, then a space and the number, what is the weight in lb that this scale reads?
lb 172
